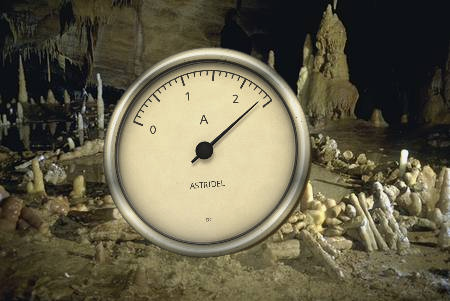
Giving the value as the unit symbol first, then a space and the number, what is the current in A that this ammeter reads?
A 2.4
